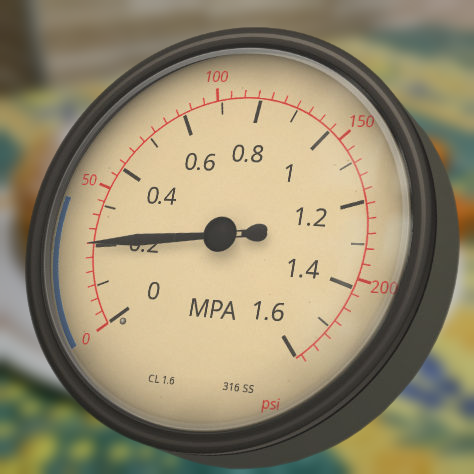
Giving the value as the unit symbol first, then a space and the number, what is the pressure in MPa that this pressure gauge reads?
MPa 0.2
